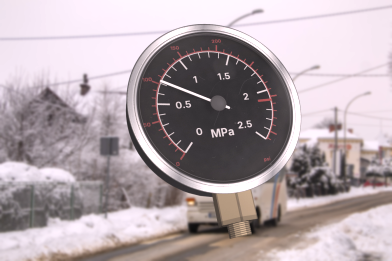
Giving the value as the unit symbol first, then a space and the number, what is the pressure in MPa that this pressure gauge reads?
MPa 0.7
